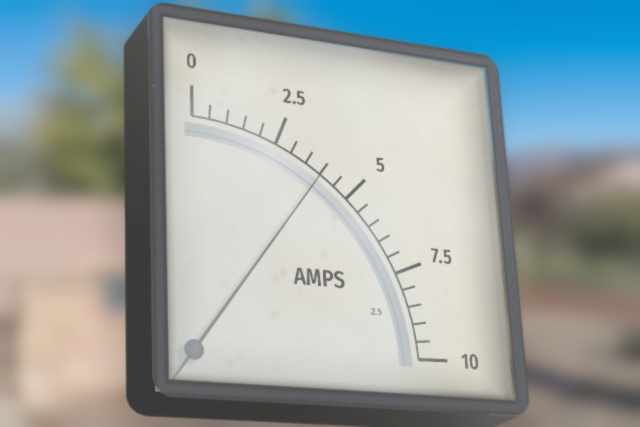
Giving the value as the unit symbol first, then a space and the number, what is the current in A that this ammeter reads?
A 4
